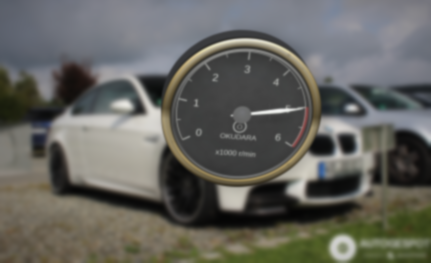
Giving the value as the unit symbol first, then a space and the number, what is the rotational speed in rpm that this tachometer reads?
rpm 5000
